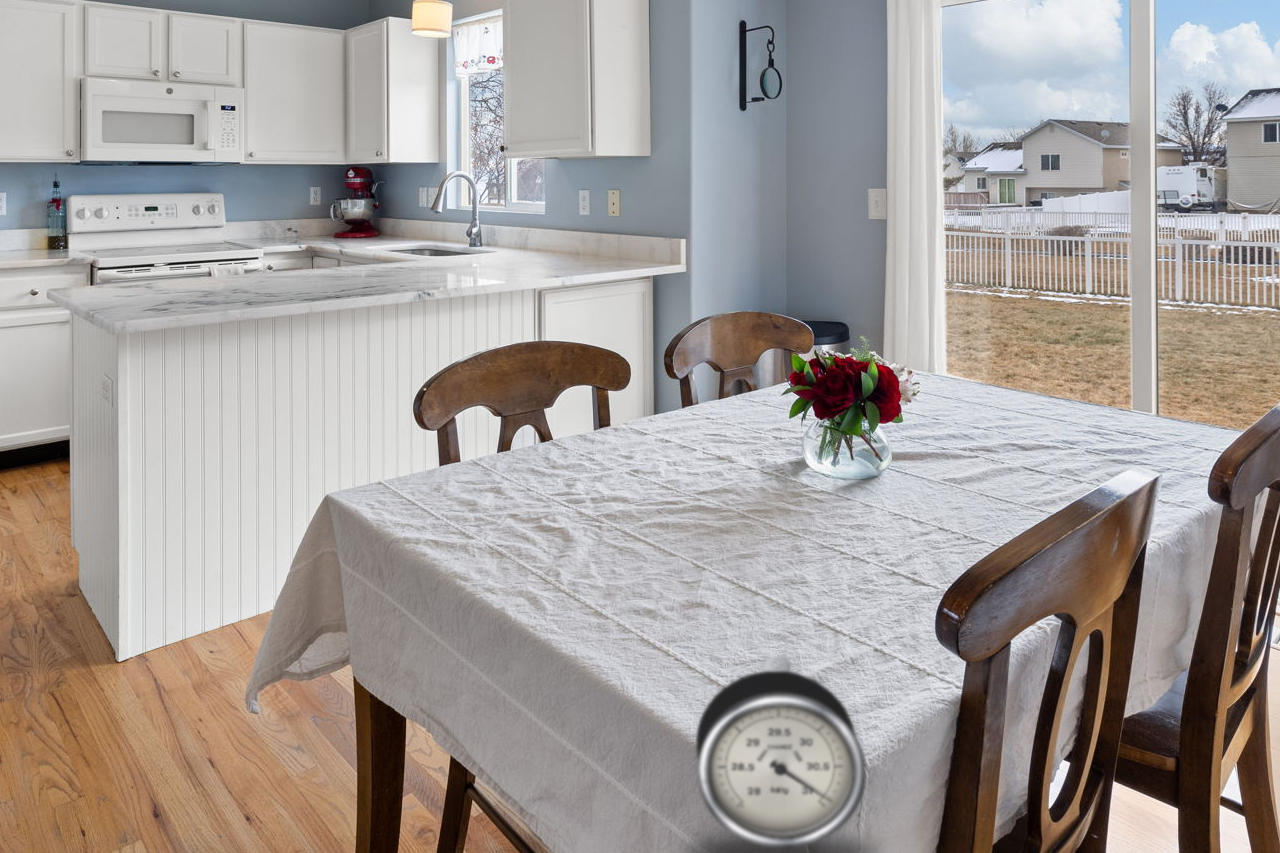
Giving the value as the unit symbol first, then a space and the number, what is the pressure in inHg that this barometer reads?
inHg 30.9
